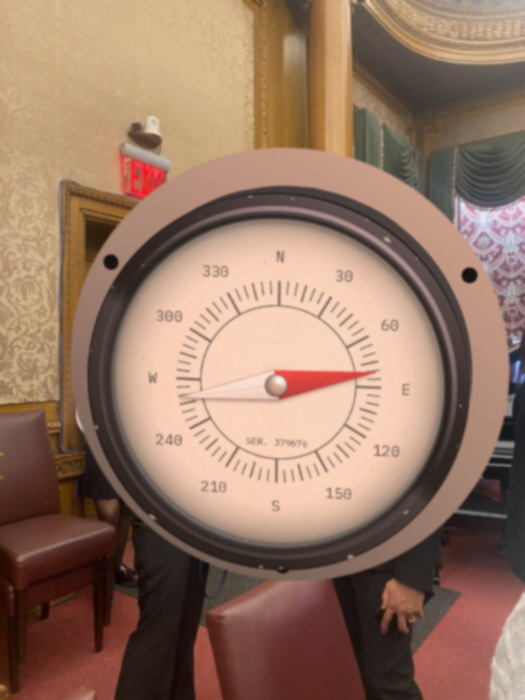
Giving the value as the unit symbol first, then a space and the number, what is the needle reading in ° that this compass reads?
° 80
